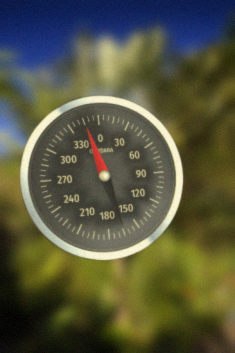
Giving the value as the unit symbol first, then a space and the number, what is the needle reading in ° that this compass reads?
° 345
